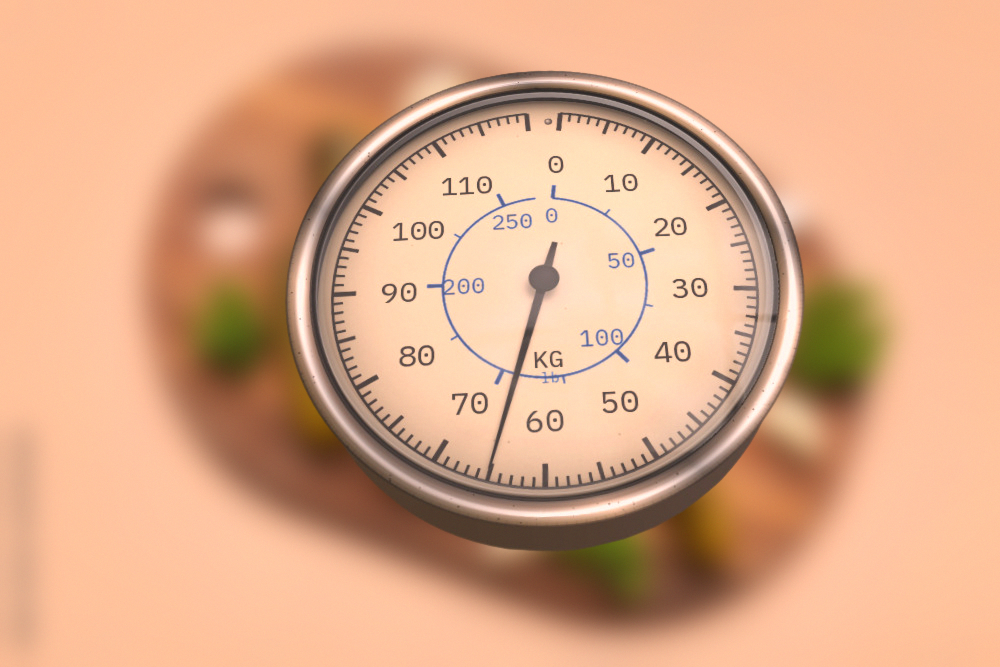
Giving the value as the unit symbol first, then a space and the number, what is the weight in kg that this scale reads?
kg 65
